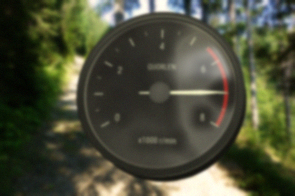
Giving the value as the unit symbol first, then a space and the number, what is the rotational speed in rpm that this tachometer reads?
rpm 7000
